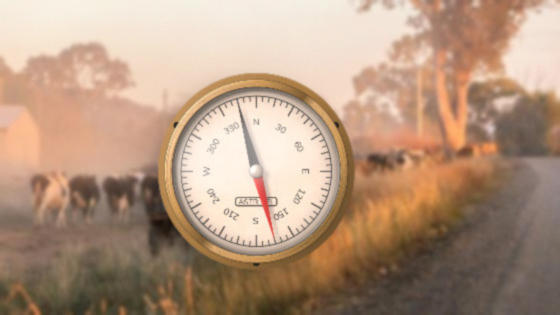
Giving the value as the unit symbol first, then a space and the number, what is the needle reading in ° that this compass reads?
° 165
